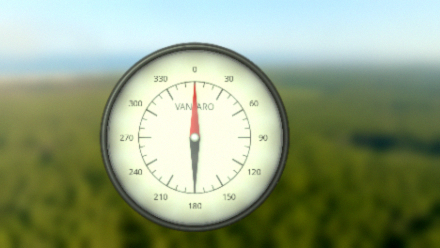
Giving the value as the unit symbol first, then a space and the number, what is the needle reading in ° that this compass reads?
° 0
